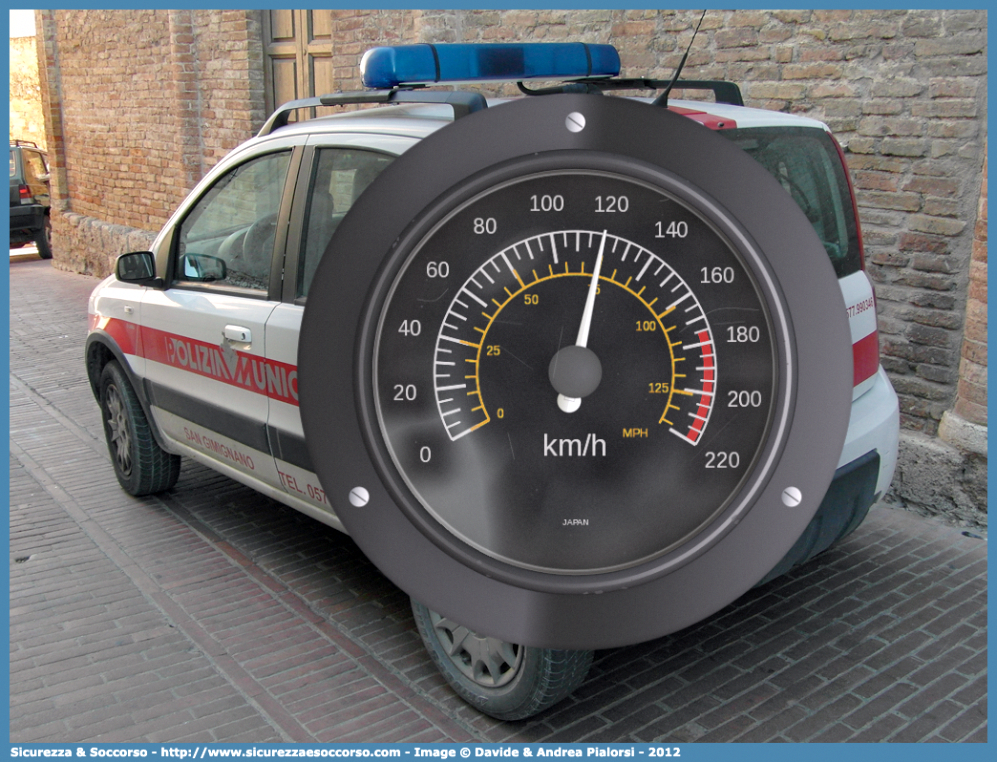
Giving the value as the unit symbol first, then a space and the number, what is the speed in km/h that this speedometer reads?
km/h 120
